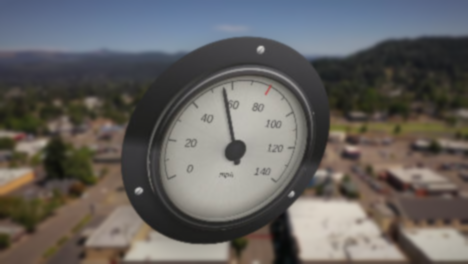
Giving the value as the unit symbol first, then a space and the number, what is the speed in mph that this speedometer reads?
mph 55
